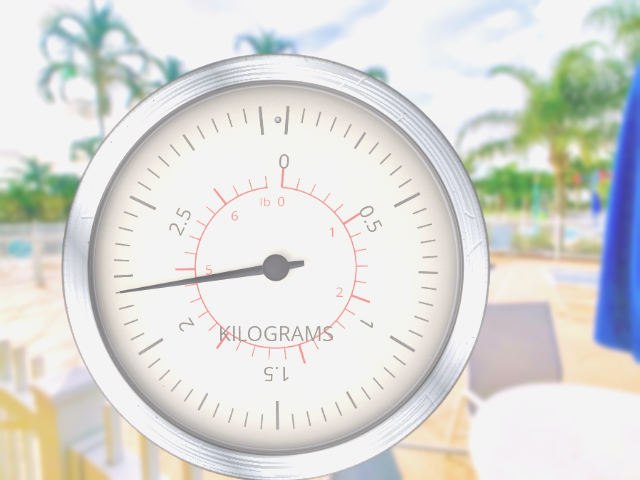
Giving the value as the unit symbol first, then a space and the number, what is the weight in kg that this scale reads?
kg 2.2
